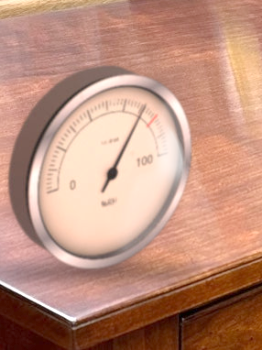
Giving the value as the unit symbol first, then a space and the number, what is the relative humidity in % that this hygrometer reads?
% 70
